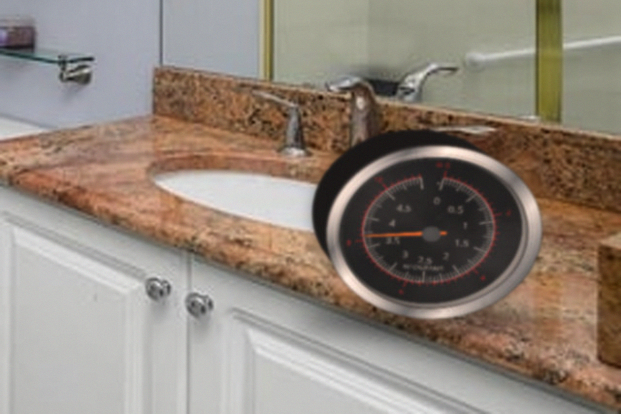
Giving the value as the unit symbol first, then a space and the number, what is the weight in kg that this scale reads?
kg 3.75
